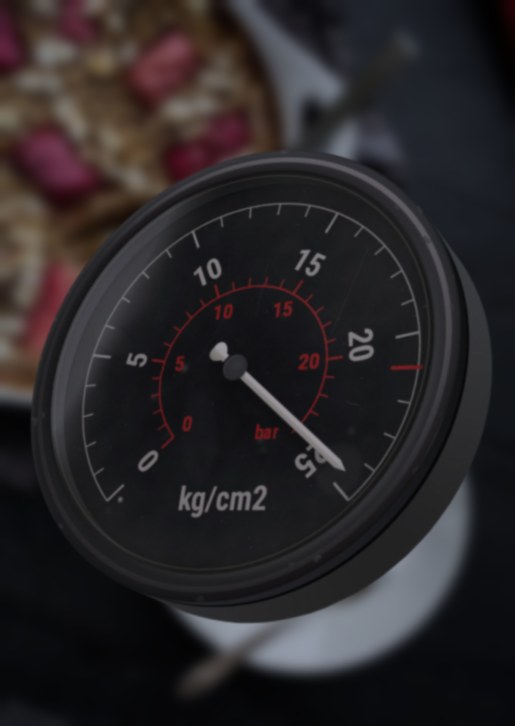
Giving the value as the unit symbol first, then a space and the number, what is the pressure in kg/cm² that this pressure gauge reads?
kg/cm² 24.5
